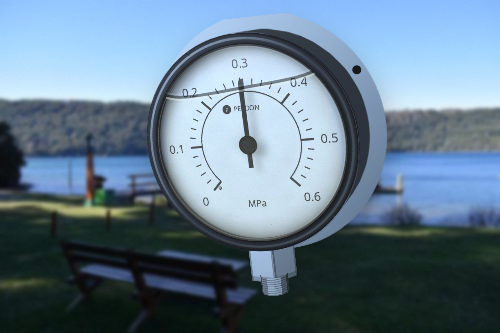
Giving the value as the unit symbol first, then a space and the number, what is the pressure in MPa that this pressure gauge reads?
MPa 0.3
